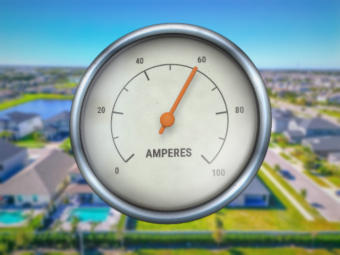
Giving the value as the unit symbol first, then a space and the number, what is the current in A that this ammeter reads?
A 60
